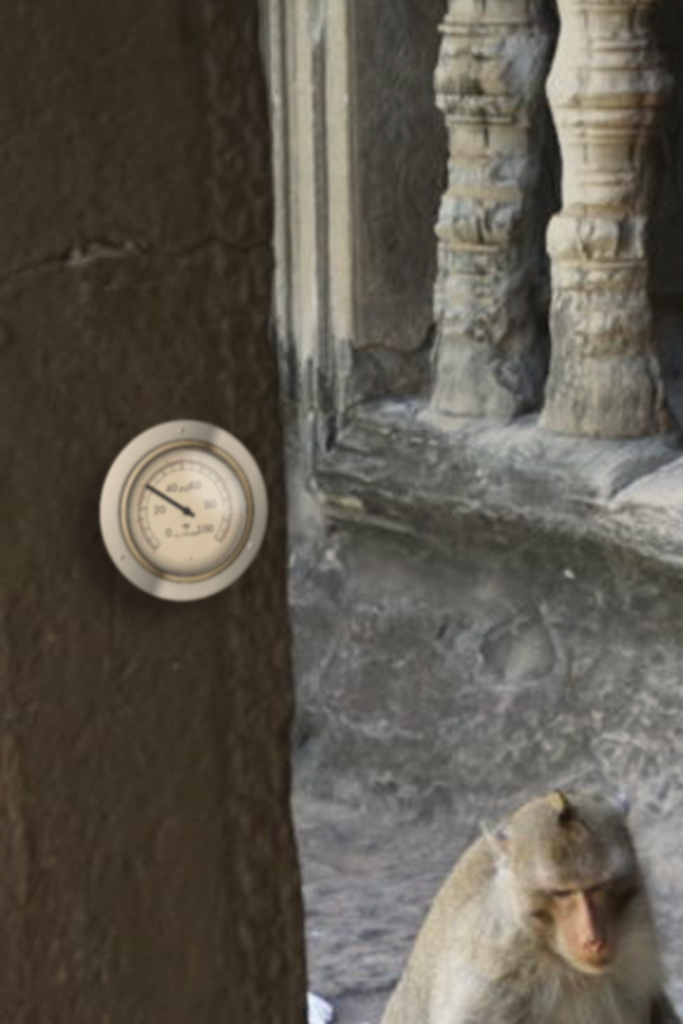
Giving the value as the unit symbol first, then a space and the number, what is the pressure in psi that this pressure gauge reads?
psi 30
